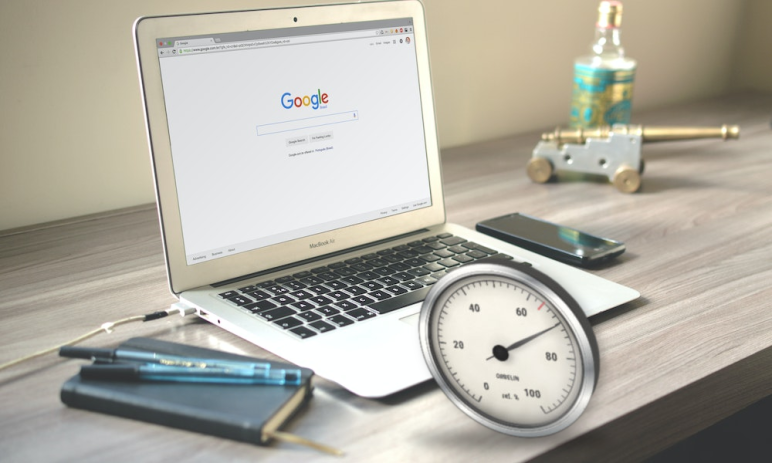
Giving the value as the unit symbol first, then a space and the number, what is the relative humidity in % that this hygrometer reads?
% 70
